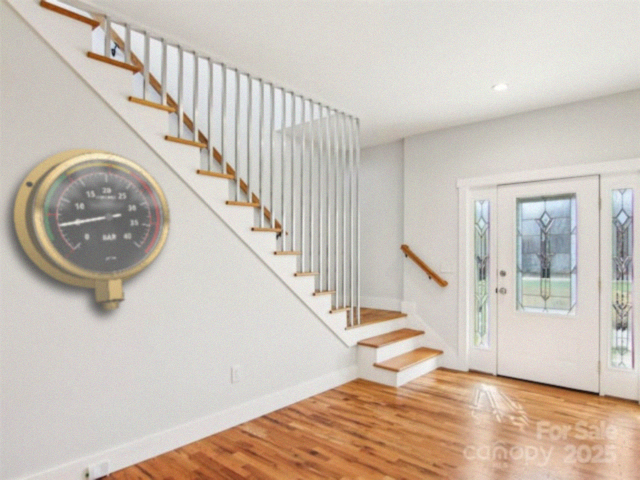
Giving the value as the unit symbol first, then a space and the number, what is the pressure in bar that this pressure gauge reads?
bar 5
